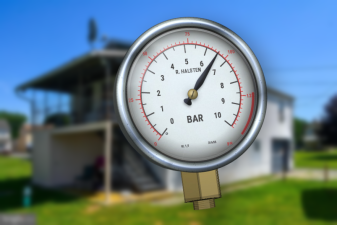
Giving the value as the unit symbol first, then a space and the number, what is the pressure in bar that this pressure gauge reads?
bar 6.5
